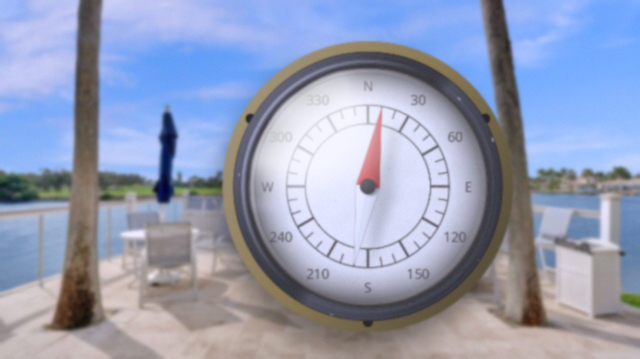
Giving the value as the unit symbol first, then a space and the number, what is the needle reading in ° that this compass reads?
° 10
